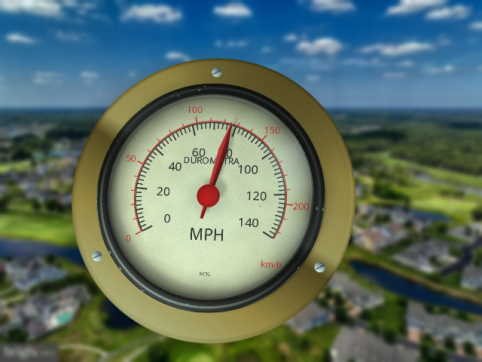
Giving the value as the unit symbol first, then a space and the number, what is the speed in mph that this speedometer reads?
mph 78
